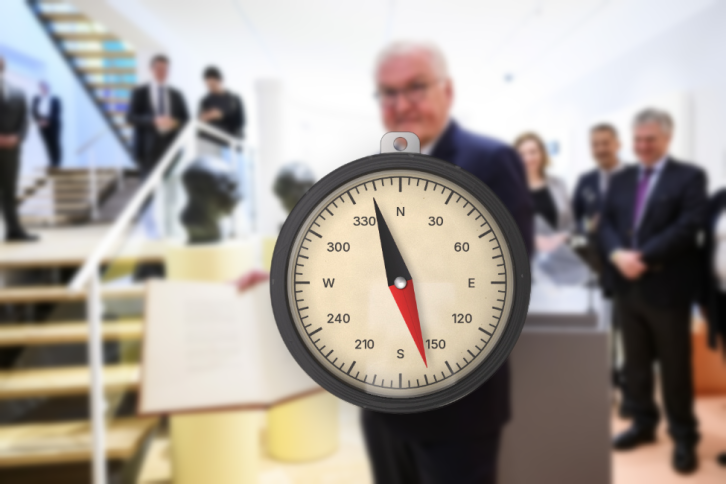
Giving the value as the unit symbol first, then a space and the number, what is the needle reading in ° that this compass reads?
° 162.5
